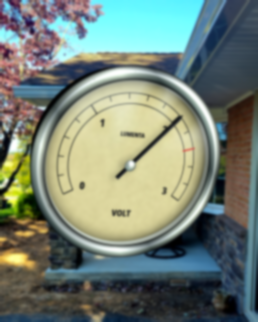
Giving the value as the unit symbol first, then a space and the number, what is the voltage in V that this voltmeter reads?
V 2
